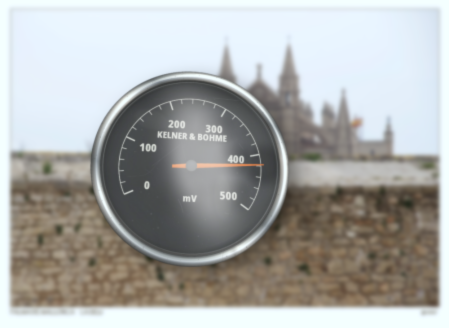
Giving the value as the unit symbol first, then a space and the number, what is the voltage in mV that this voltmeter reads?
mV 420
